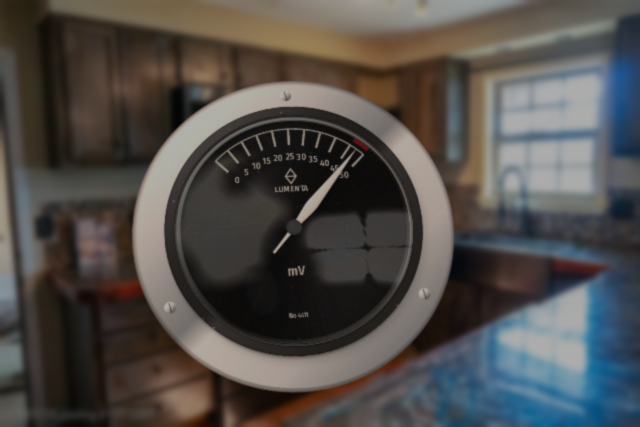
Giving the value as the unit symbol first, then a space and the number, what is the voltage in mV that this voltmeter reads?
mV 47.5
